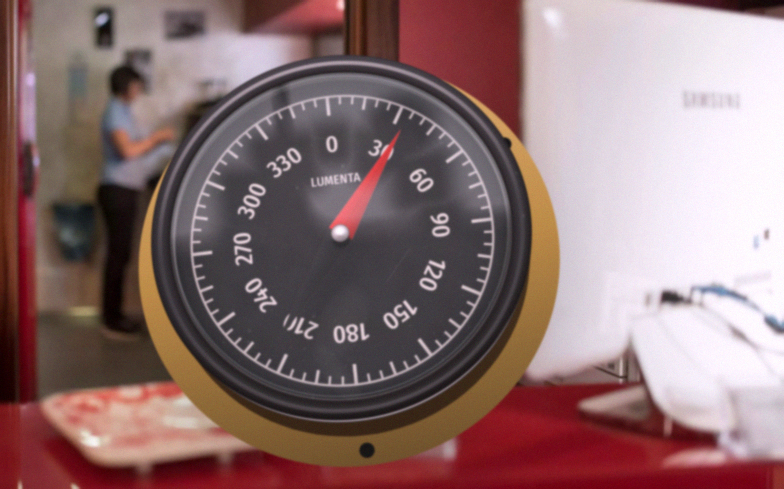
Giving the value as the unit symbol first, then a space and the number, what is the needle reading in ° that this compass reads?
° 35
